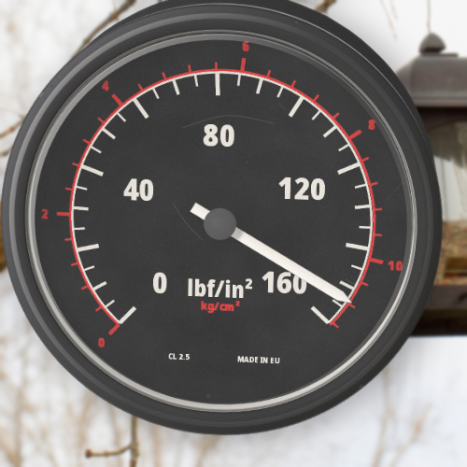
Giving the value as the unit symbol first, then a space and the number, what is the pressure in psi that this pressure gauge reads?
psi 152.5
